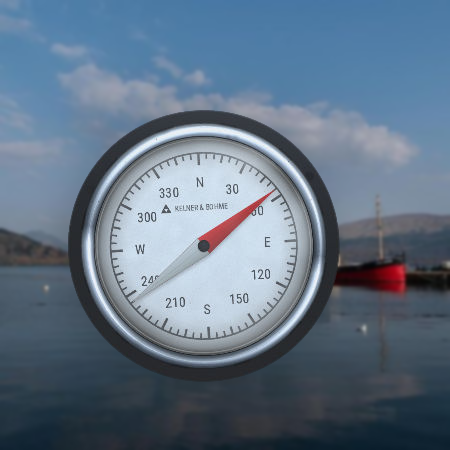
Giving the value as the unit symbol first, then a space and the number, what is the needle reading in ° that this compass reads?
° 55
